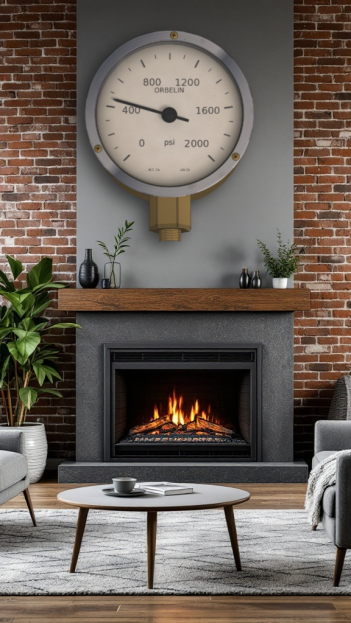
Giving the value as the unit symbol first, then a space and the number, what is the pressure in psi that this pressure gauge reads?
psi 450
